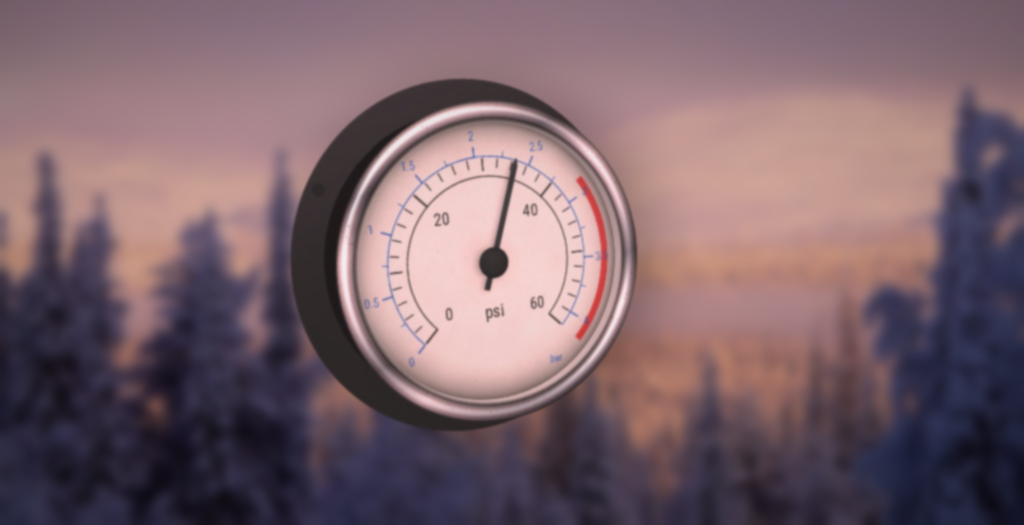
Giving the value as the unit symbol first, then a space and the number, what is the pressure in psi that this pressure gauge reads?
psi 34
